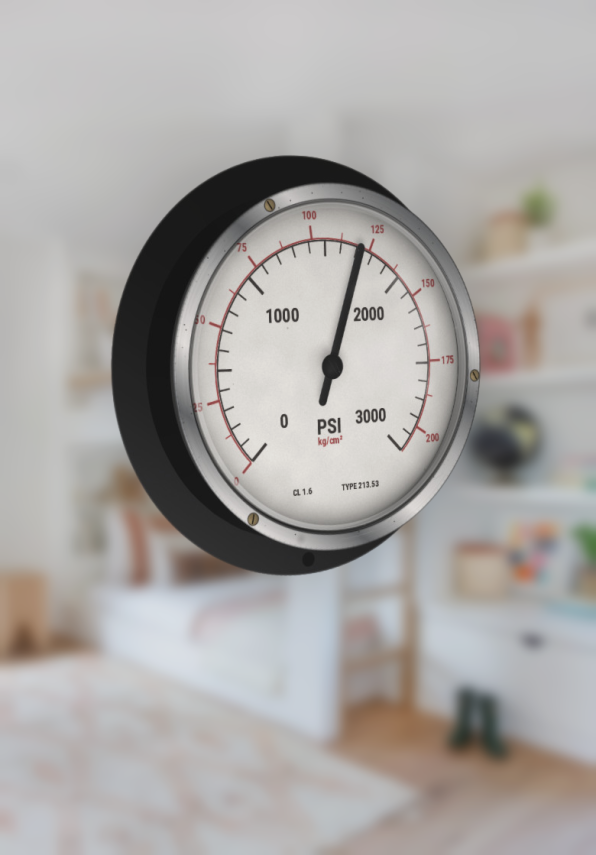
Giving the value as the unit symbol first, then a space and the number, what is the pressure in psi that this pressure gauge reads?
psi 1700
